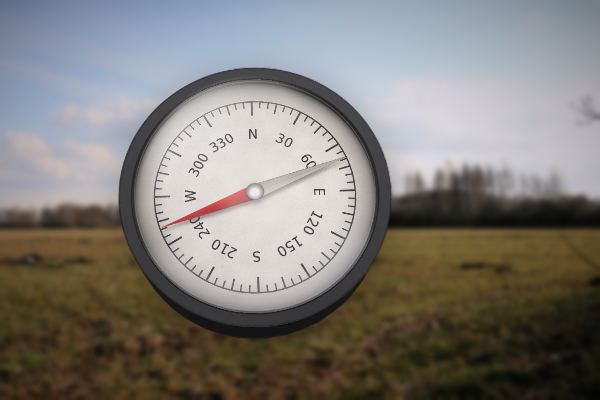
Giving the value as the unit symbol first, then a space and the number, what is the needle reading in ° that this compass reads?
° 250
